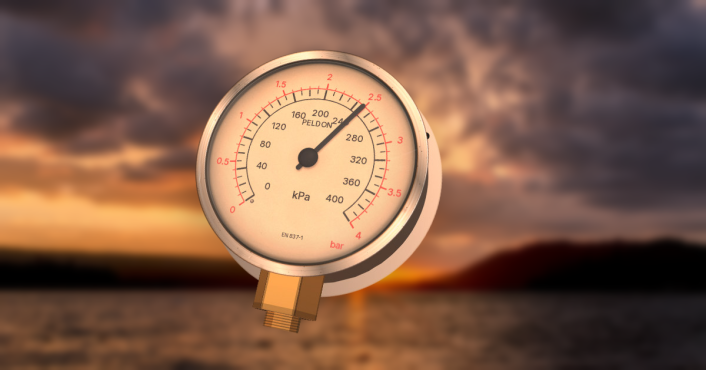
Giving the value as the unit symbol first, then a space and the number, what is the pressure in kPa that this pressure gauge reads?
kPa 250
